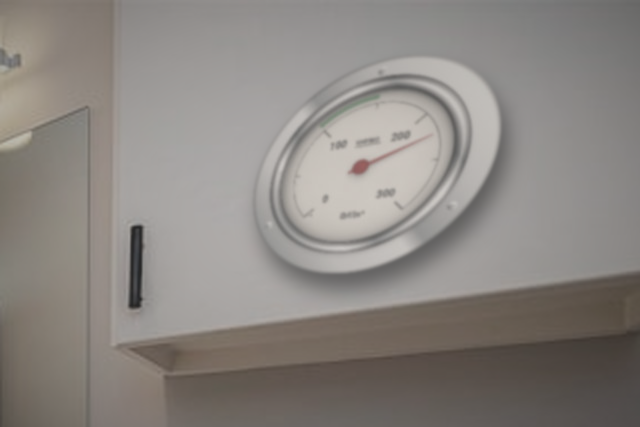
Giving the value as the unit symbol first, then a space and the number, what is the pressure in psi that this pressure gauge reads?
psi 225
